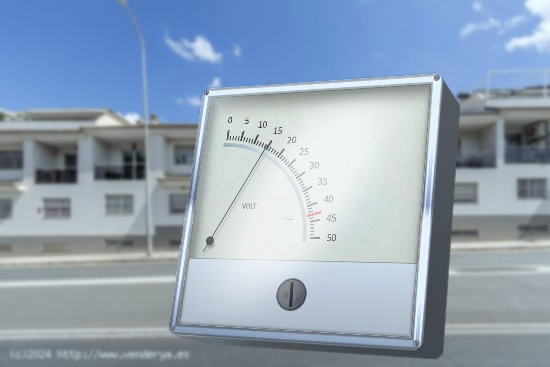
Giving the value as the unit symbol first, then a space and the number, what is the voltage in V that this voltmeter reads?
V 15
